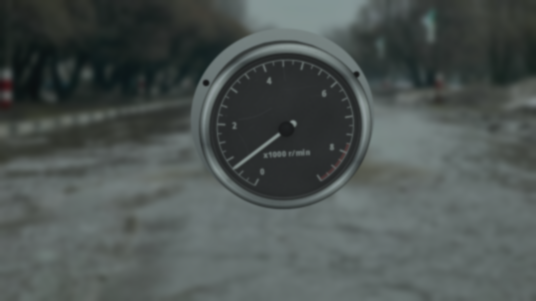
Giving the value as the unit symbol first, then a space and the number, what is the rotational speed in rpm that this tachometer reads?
rpm 750
